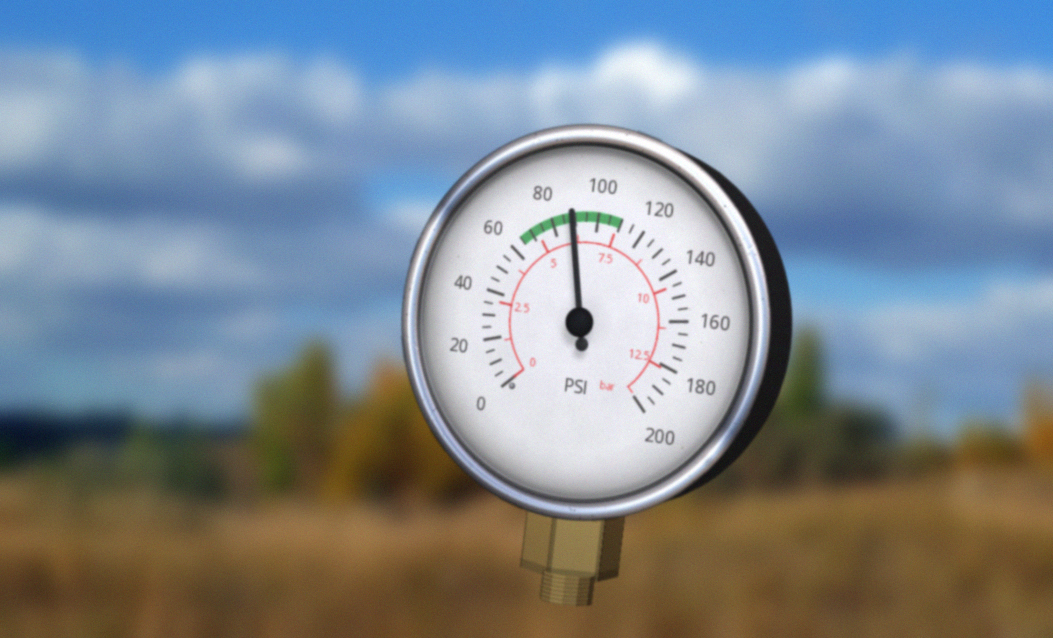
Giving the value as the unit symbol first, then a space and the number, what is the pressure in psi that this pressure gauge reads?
psi 90
